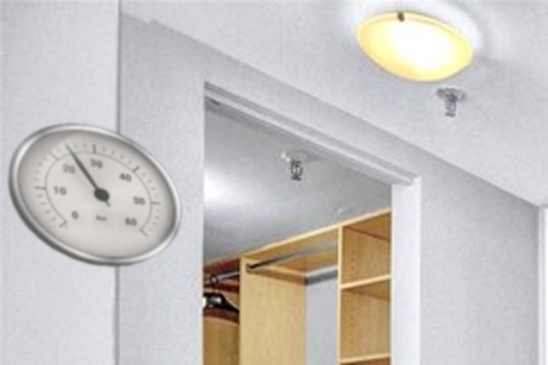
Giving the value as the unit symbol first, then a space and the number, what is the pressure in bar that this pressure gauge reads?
bar 24
